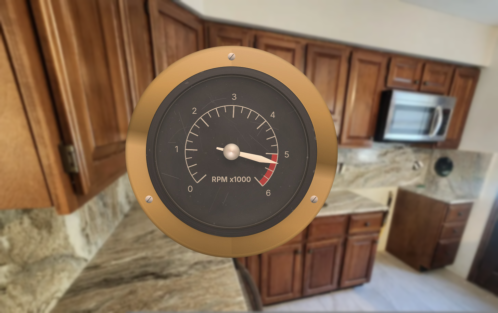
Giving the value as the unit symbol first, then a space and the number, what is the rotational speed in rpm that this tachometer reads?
rpm 5250
